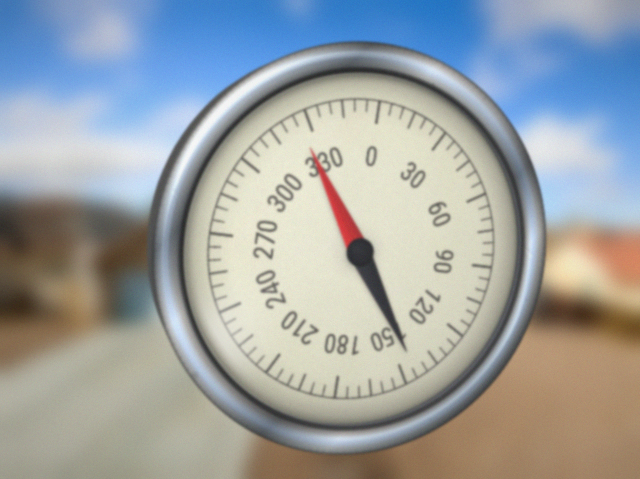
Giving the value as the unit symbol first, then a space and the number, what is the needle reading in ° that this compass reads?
° 325
